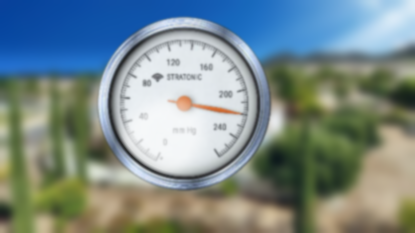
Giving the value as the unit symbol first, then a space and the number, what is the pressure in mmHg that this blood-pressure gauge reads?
mmHg 220
